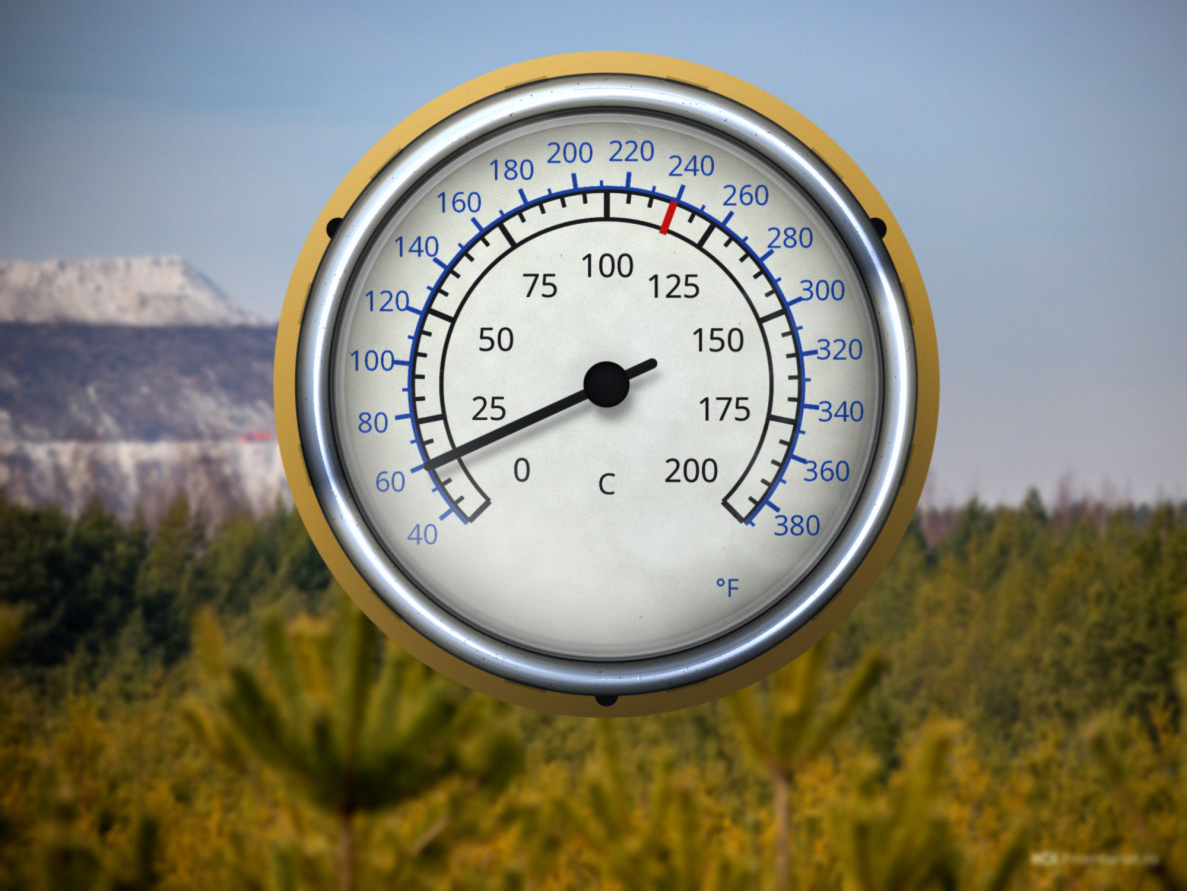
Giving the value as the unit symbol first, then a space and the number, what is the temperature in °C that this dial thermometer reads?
°C 15
